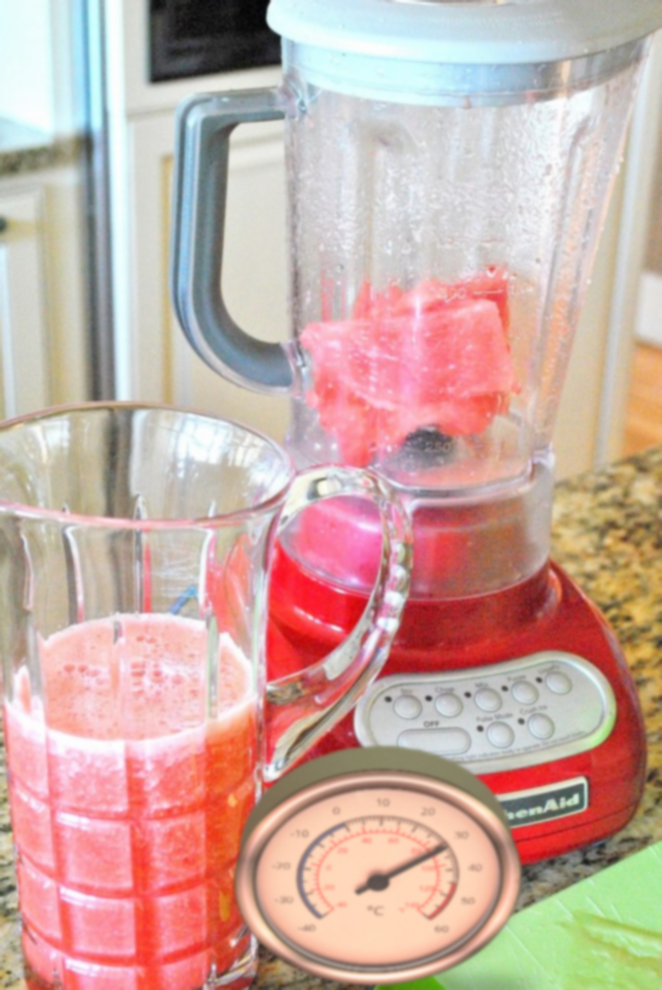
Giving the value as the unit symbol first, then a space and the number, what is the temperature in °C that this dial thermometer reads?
°C 30
